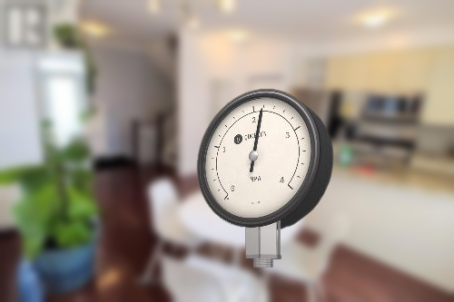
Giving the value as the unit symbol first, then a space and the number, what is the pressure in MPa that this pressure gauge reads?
MPa 2.2
